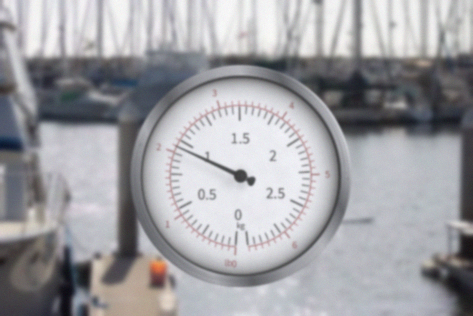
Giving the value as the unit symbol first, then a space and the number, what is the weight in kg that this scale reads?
kg 0.95
